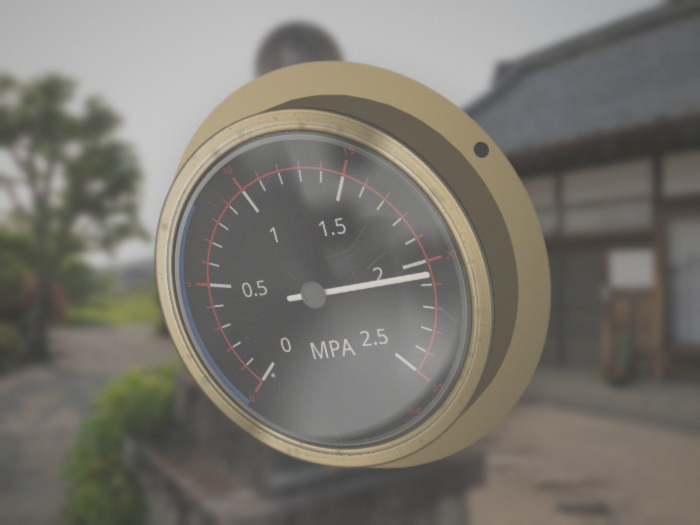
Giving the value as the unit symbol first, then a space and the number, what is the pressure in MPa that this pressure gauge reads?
MPa 2.05
